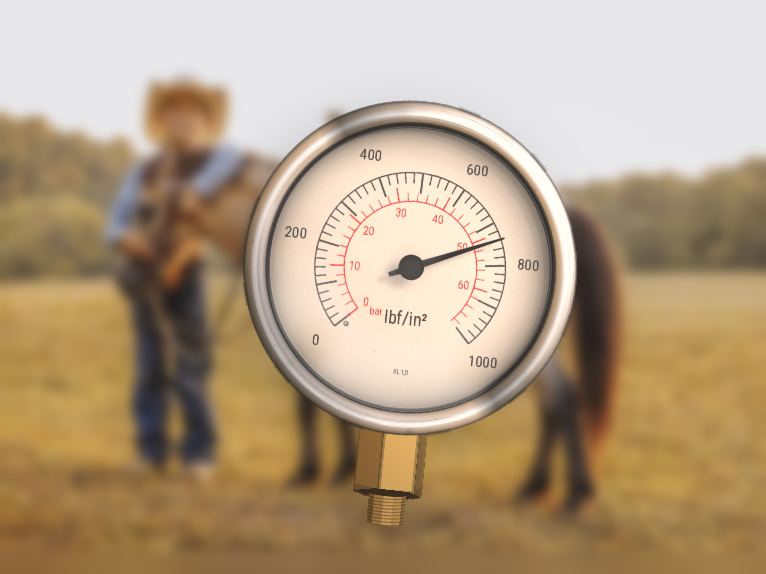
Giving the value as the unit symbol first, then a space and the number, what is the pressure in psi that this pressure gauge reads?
psi 740
